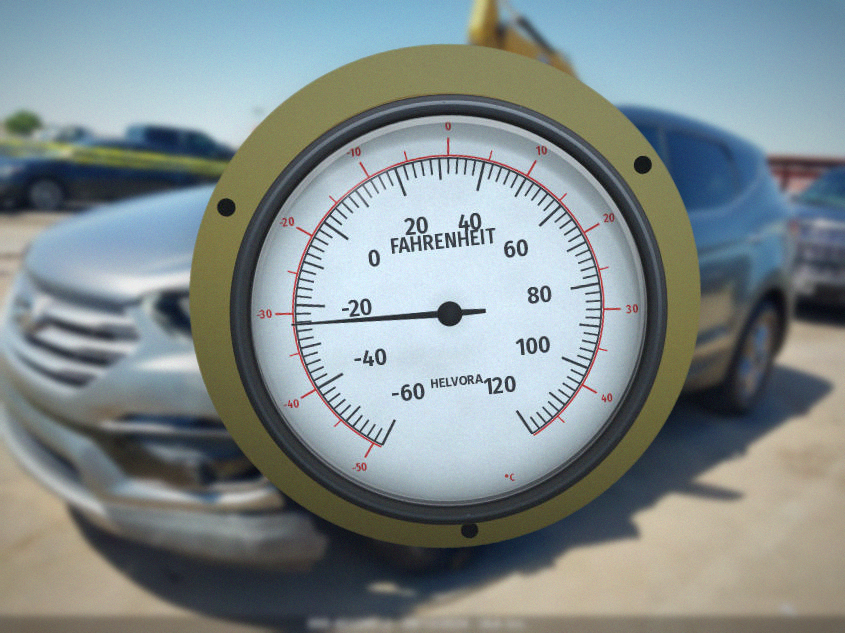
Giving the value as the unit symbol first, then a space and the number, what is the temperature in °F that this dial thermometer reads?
°F -24
